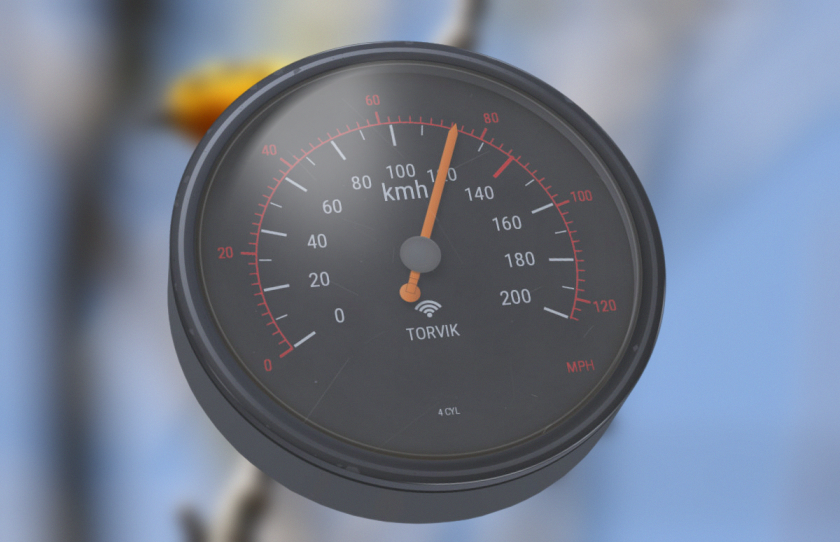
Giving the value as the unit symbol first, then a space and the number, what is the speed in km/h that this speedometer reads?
km/h 120
